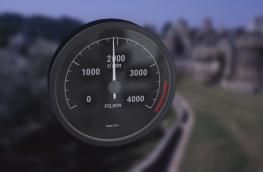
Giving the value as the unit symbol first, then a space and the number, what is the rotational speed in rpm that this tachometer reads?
rpm 1900
